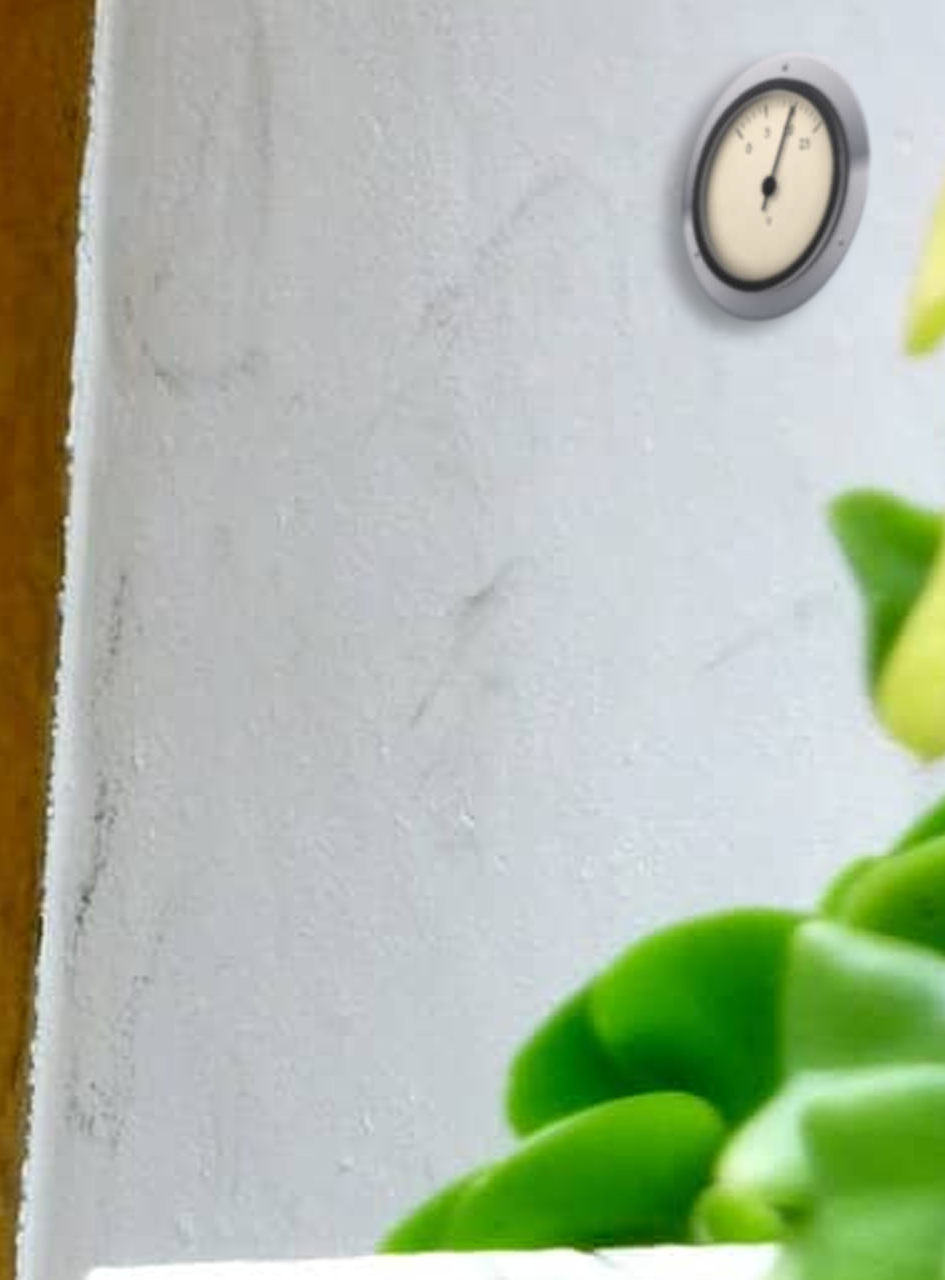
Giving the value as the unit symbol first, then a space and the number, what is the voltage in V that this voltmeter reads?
V 10
